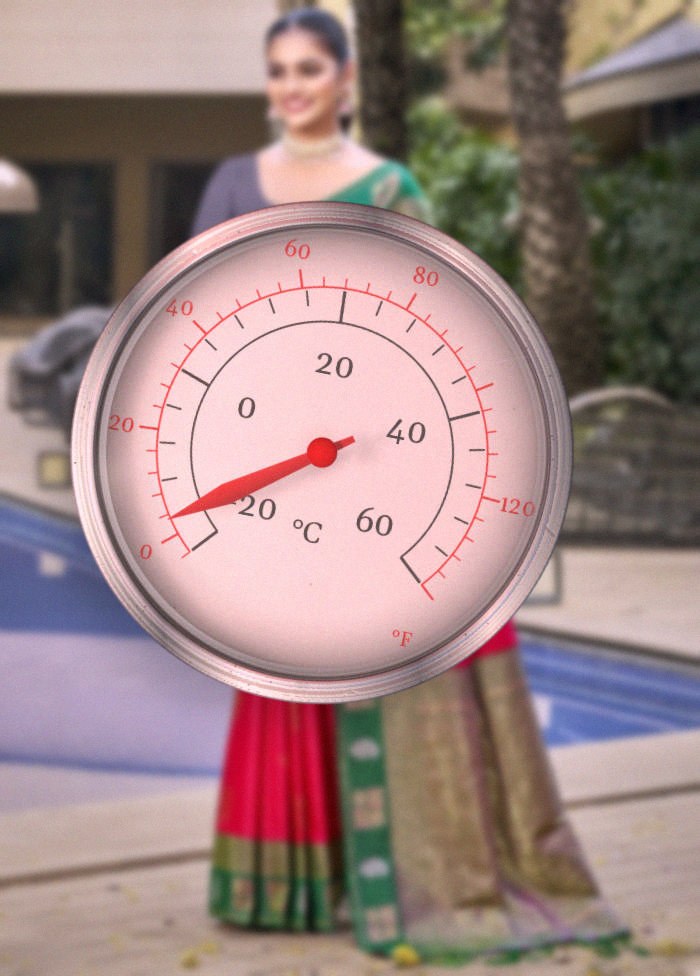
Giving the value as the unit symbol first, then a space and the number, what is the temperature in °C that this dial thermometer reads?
°C -16
